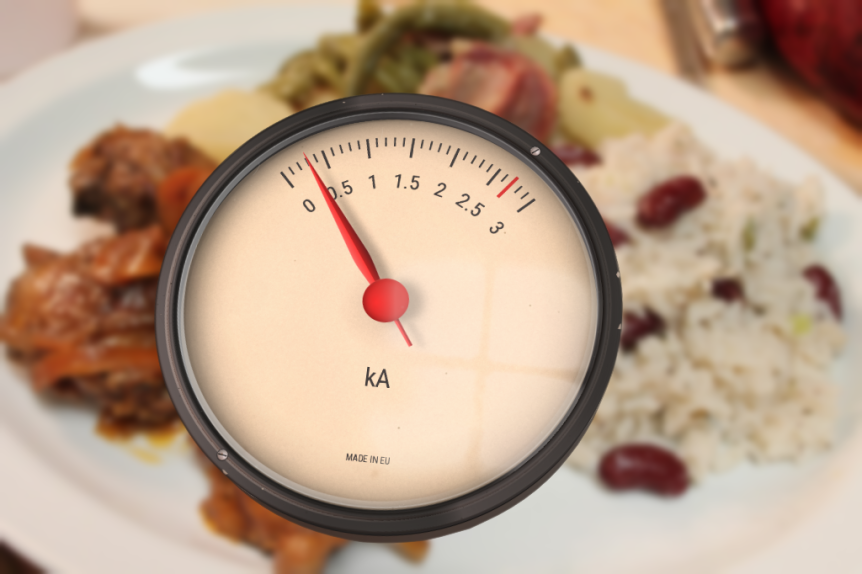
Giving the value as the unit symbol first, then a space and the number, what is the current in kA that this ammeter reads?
kA 0.3
